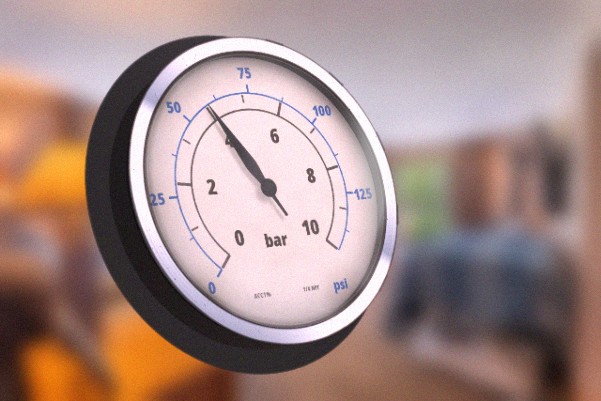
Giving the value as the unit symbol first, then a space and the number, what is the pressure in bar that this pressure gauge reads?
bar 4
